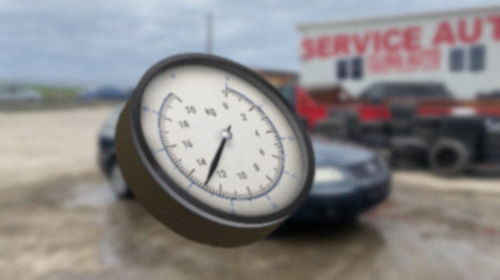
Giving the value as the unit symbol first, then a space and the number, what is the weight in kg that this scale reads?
kg 13
